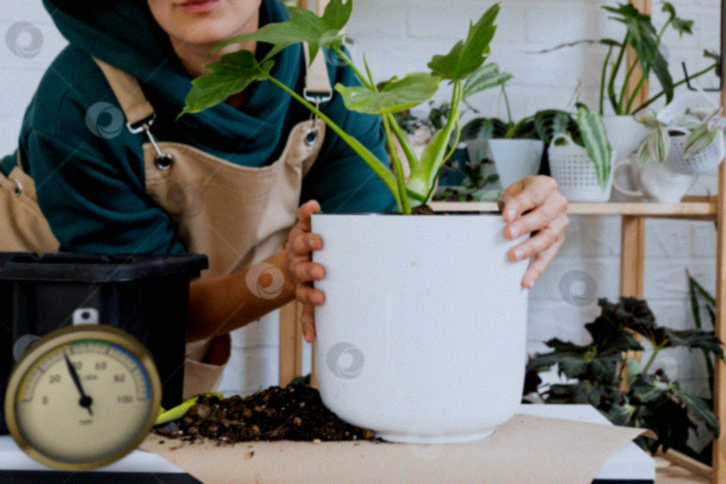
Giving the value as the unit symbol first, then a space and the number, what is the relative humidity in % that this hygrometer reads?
% 36
